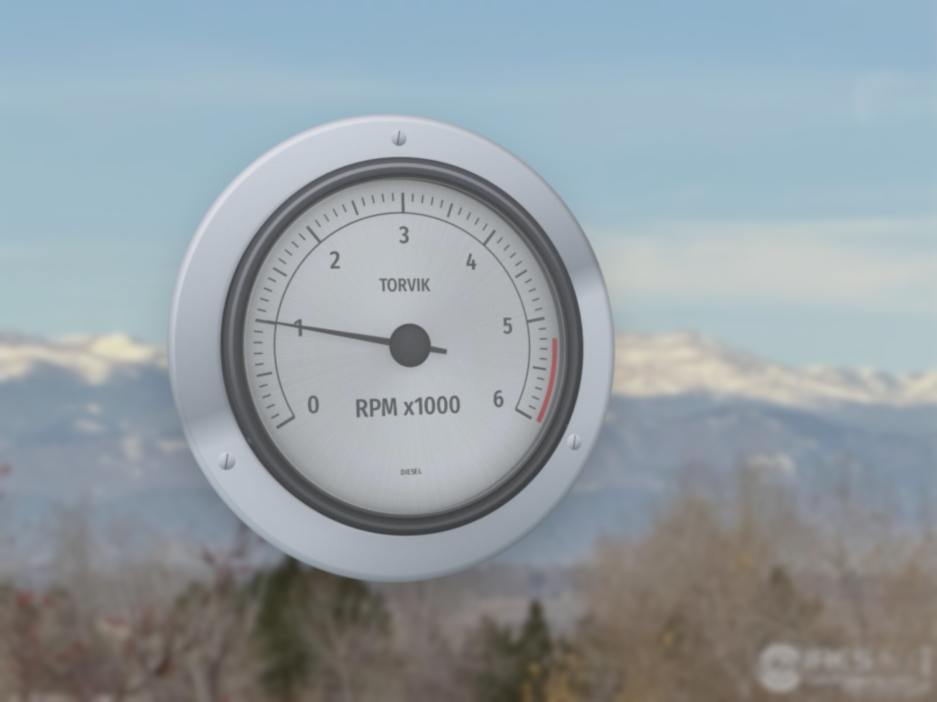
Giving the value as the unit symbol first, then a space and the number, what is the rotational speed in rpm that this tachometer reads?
rpm 1000
